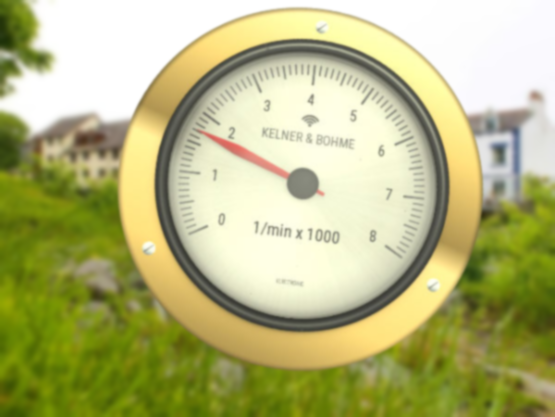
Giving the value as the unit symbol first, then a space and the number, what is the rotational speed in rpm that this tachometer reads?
rpm 1700
